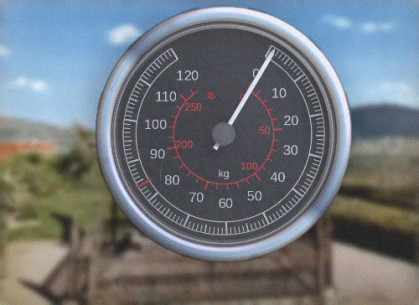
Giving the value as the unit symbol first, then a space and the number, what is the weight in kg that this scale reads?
kg 1
